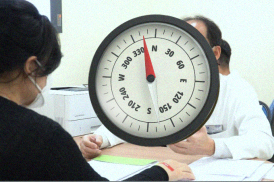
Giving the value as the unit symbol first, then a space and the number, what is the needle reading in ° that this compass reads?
° 345
